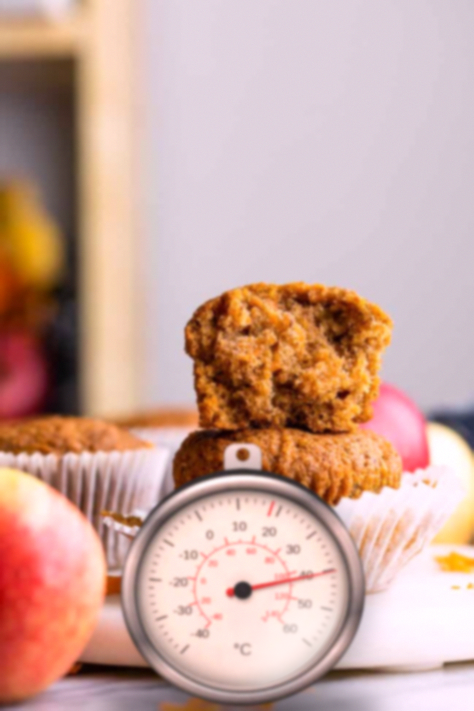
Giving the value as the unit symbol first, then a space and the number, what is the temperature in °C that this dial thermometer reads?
°C 40
